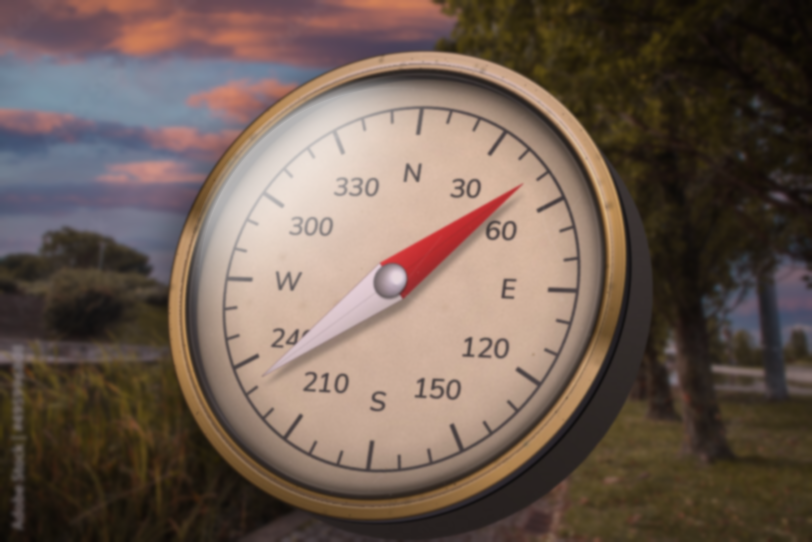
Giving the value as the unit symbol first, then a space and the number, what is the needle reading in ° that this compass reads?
° 50
